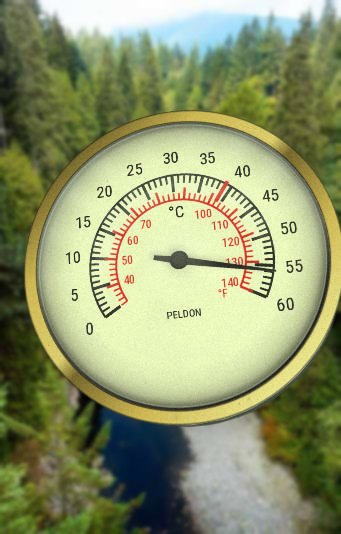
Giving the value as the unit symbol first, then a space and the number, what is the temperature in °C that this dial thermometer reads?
°C 56
